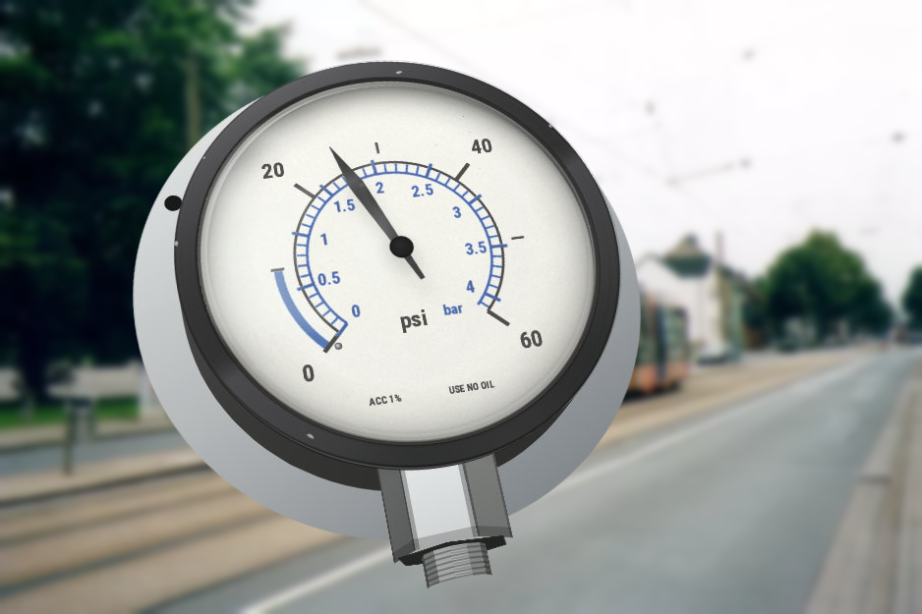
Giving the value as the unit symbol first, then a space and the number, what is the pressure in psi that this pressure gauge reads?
psi 25
